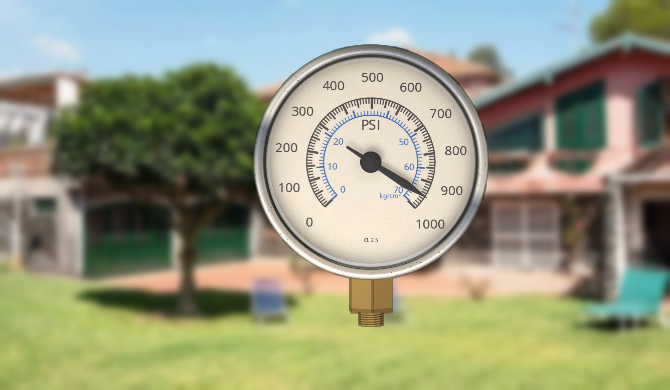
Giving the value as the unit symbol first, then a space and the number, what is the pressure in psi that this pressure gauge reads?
psi 950
